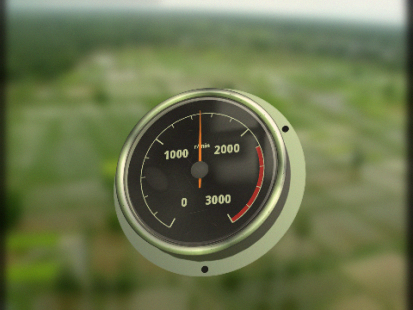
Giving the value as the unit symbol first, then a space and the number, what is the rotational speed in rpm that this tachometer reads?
rpm 1500
